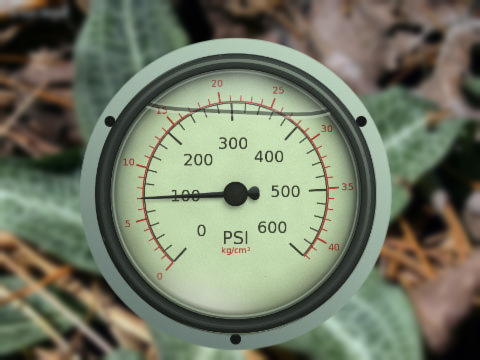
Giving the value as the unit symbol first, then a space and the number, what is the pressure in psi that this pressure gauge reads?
psi 100
